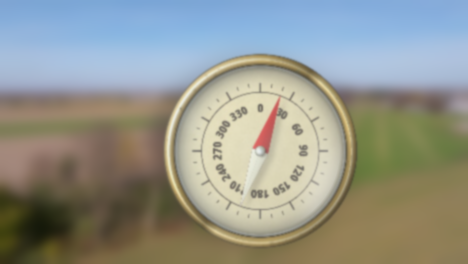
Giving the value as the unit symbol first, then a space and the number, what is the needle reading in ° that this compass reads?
° 20
